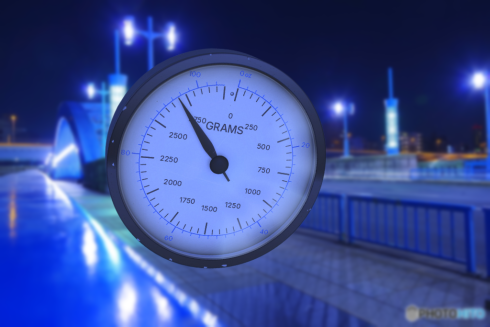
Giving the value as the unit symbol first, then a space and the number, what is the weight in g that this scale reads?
g 2700
